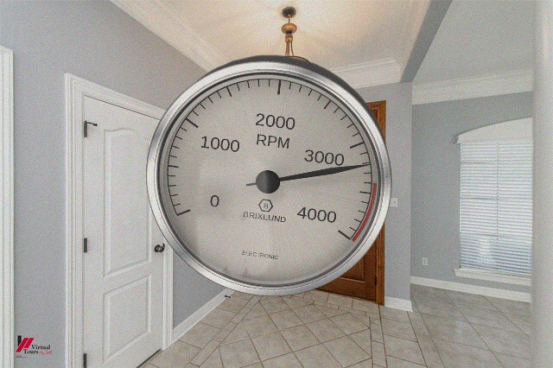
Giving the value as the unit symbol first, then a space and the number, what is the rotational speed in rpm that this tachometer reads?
rpm 3200
